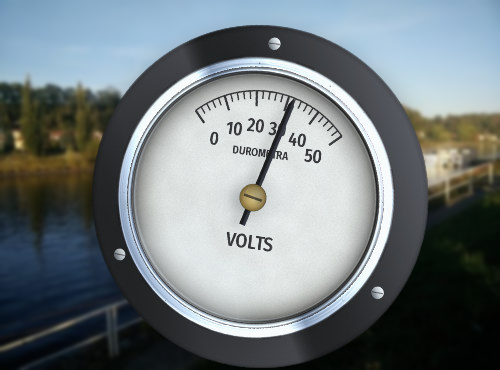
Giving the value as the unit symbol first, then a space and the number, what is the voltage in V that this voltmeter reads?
V 32
